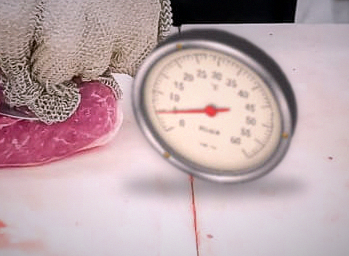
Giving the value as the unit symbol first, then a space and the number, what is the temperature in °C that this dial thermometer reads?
°C 5
